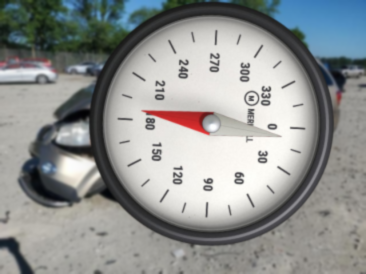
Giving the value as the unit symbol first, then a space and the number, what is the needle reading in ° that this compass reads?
° 187.5
